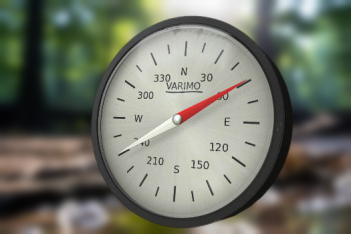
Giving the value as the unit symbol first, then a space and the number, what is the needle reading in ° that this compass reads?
° 60
